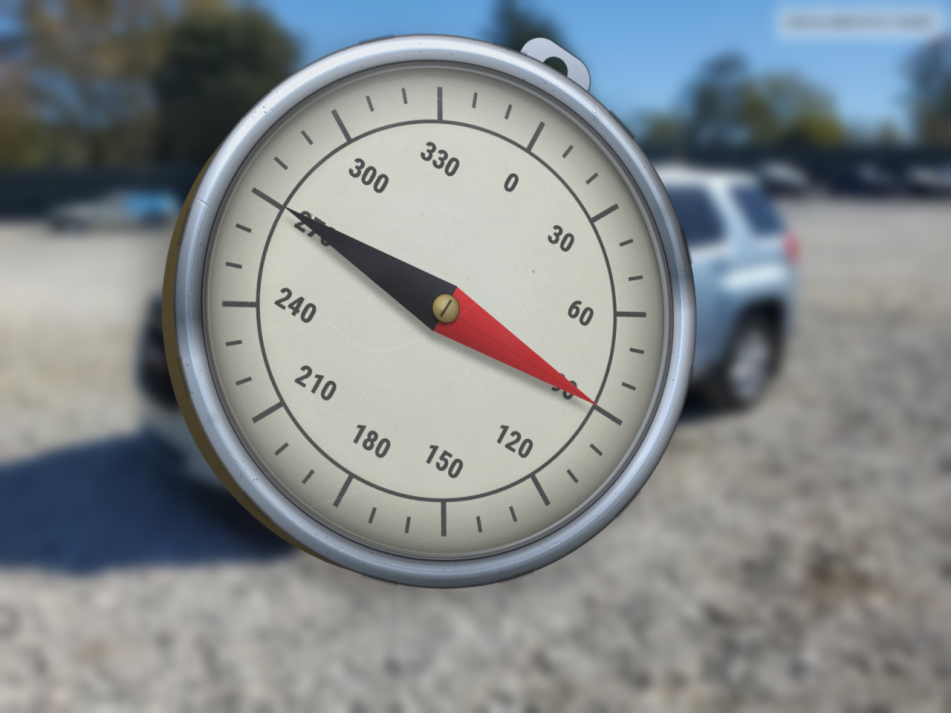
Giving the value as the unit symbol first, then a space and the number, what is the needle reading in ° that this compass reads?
° 90
